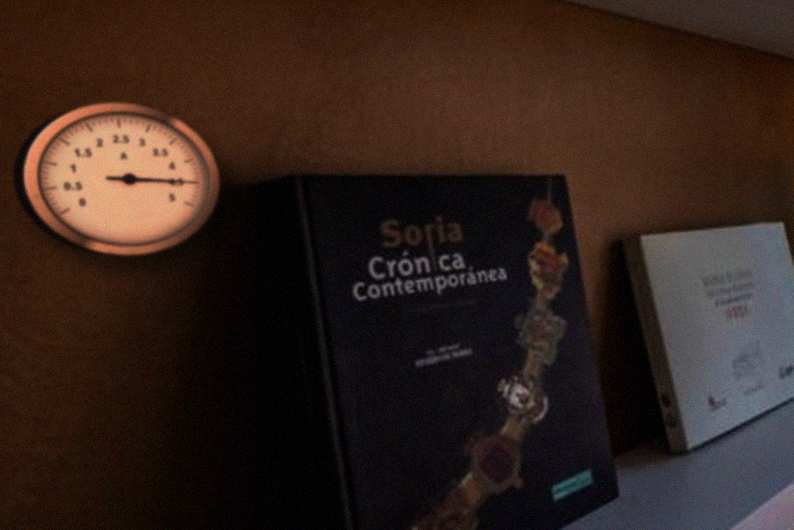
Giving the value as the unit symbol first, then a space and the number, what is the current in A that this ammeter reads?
A 4.5
